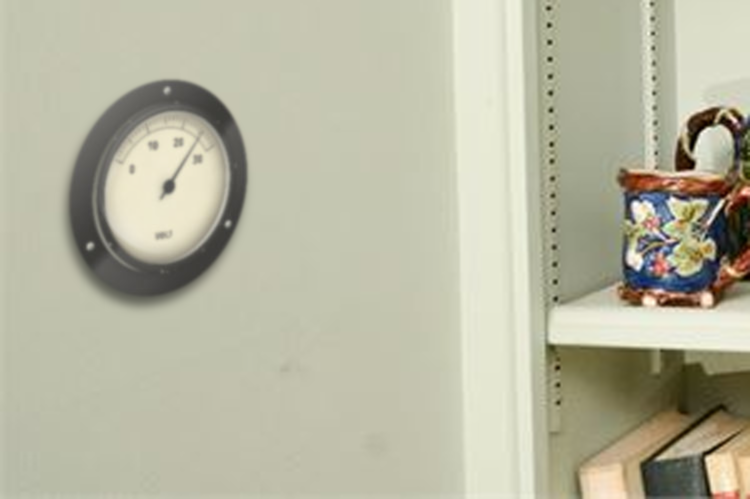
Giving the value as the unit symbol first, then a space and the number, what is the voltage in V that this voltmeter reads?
V 25
